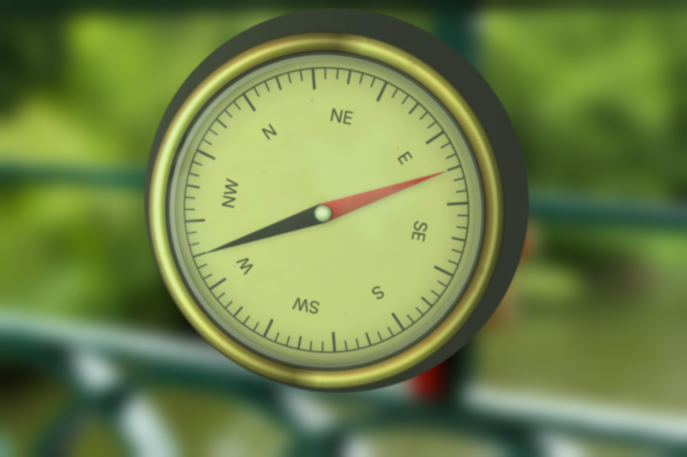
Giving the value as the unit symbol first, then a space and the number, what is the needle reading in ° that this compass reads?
° 105
